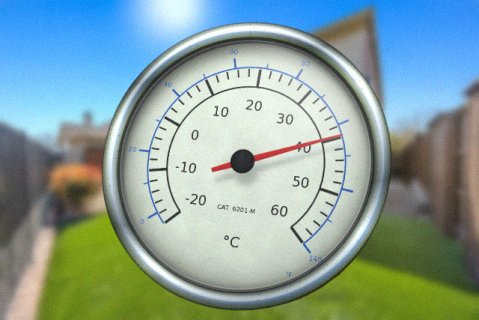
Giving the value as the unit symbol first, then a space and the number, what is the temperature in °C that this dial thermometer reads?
°C 40
